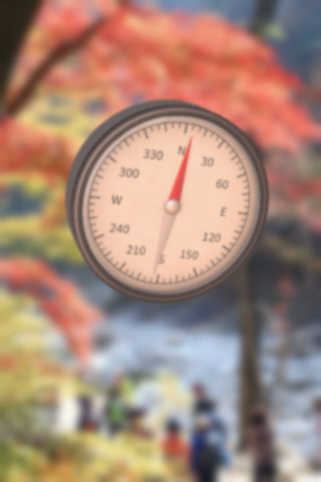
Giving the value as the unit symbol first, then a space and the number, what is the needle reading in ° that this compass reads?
° 5
